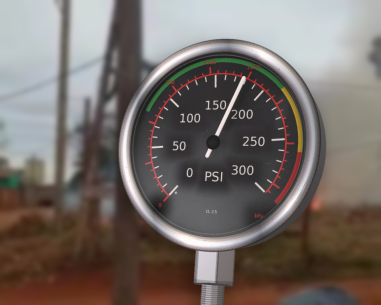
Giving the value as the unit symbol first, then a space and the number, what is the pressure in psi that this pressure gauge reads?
psi 180
